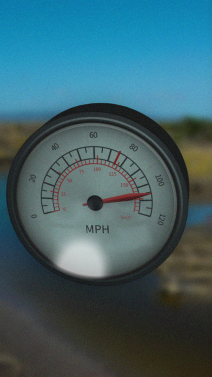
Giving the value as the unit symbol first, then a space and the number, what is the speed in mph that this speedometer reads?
mph 105
